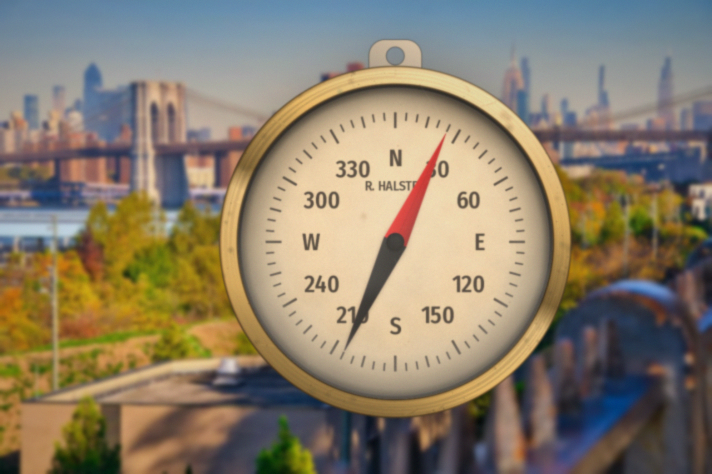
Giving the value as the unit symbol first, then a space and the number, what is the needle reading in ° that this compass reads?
° 25
